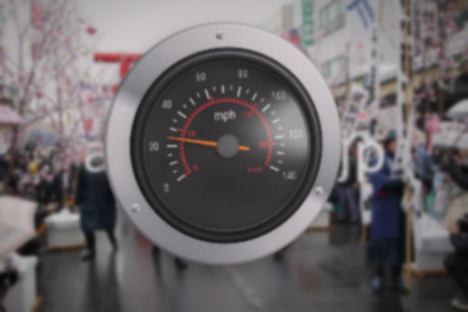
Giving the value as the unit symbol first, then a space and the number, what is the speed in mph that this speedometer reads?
mph 25
